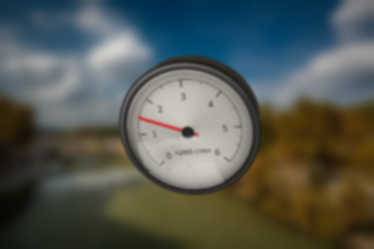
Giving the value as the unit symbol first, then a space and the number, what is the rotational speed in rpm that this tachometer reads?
rpm 1500
